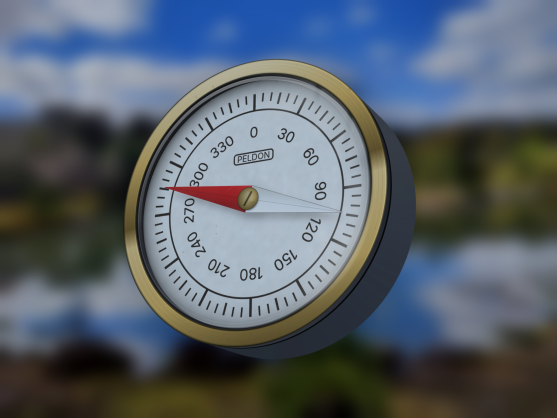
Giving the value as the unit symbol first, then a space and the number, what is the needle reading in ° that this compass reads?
° 285
